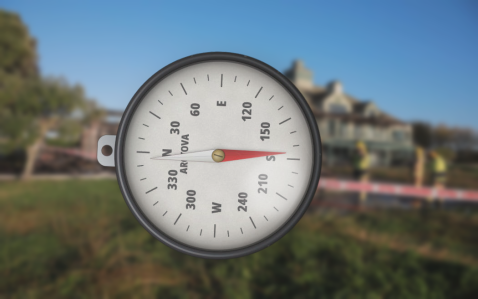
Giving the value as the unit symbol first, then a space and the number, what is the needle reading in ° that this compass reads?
° 175
